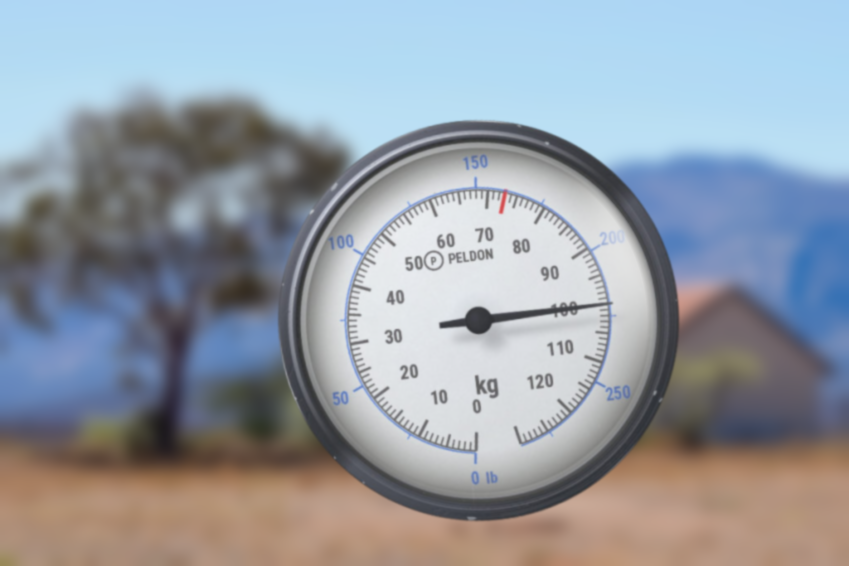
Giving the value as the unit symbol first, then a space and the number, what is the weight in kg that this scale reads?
kg 100
